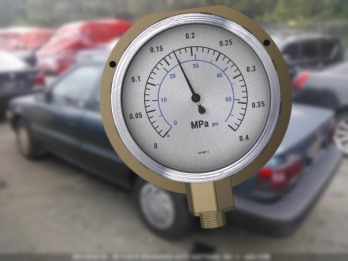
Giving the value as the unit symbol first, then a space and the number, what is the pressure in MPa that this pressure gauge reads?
MPa 0.17
